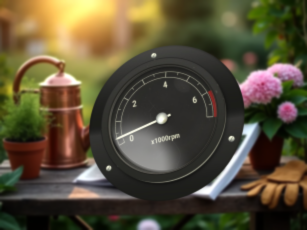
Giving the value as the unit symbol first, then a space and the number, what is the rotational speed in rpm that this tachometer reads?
rpm 250
